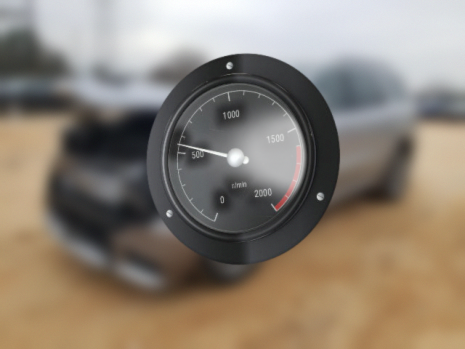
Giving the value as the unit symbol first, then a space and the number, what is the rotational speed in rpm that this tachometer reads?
rpm 550
